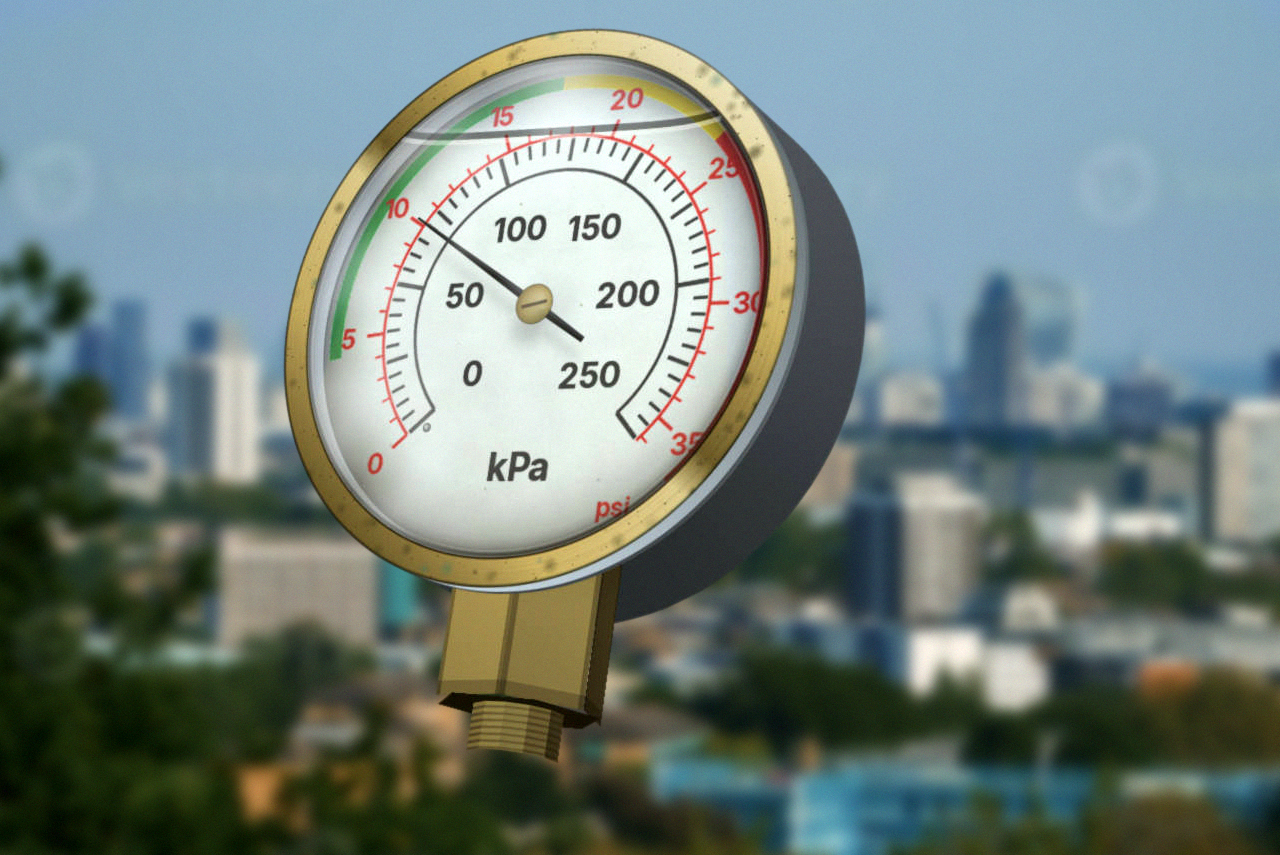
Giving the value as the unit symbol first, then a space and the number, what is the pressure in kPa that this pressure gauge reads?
kPa 70
